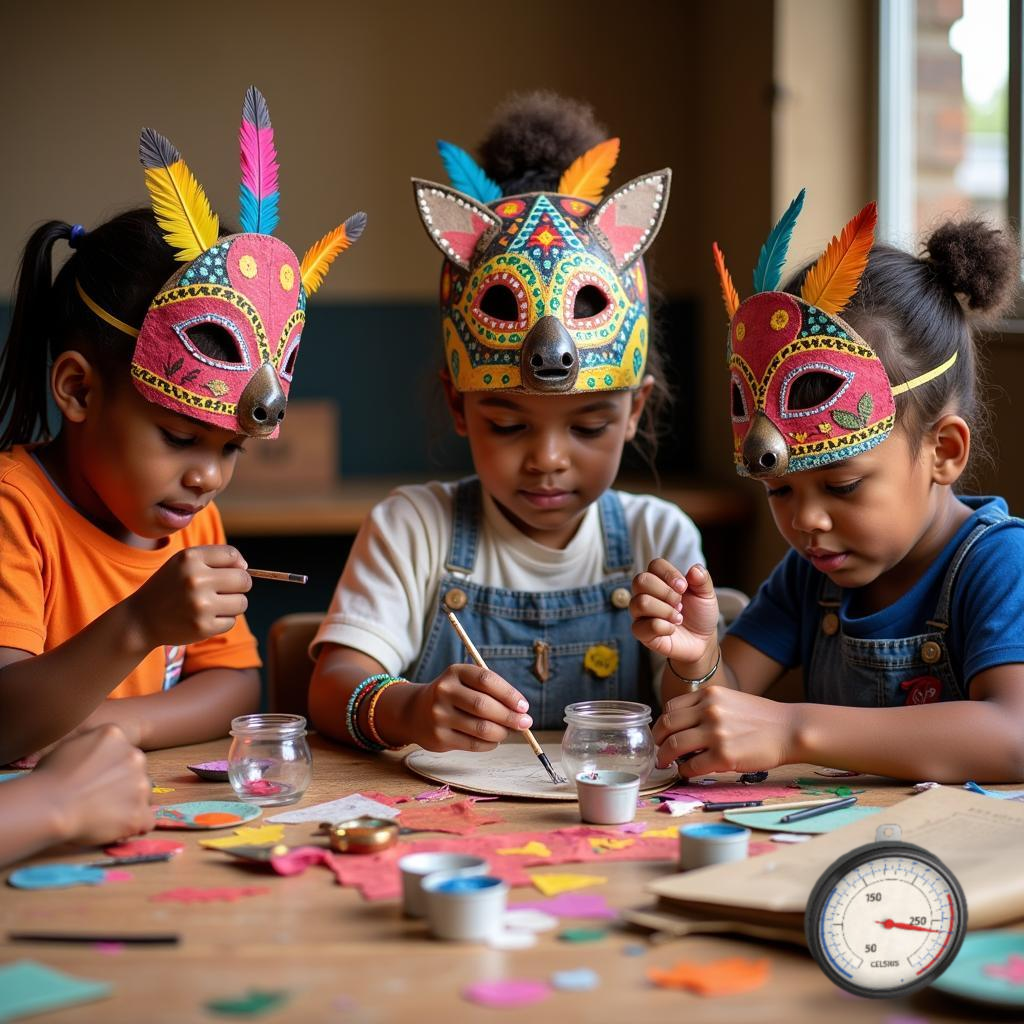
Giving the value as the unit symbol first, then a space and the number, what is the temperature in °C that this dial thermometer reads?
°C 260
